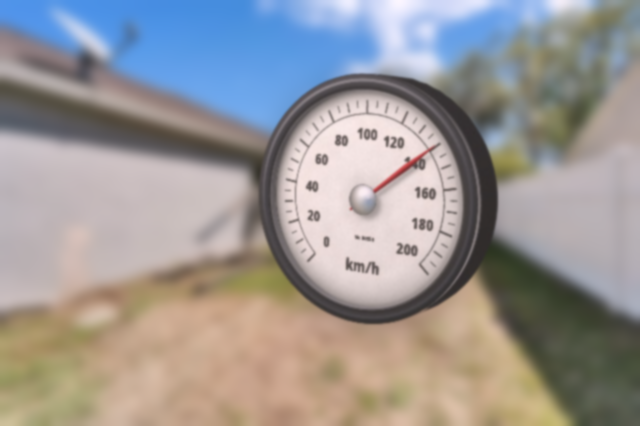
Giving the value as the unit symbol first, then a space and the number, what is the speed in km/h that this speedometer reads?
km/h 140
